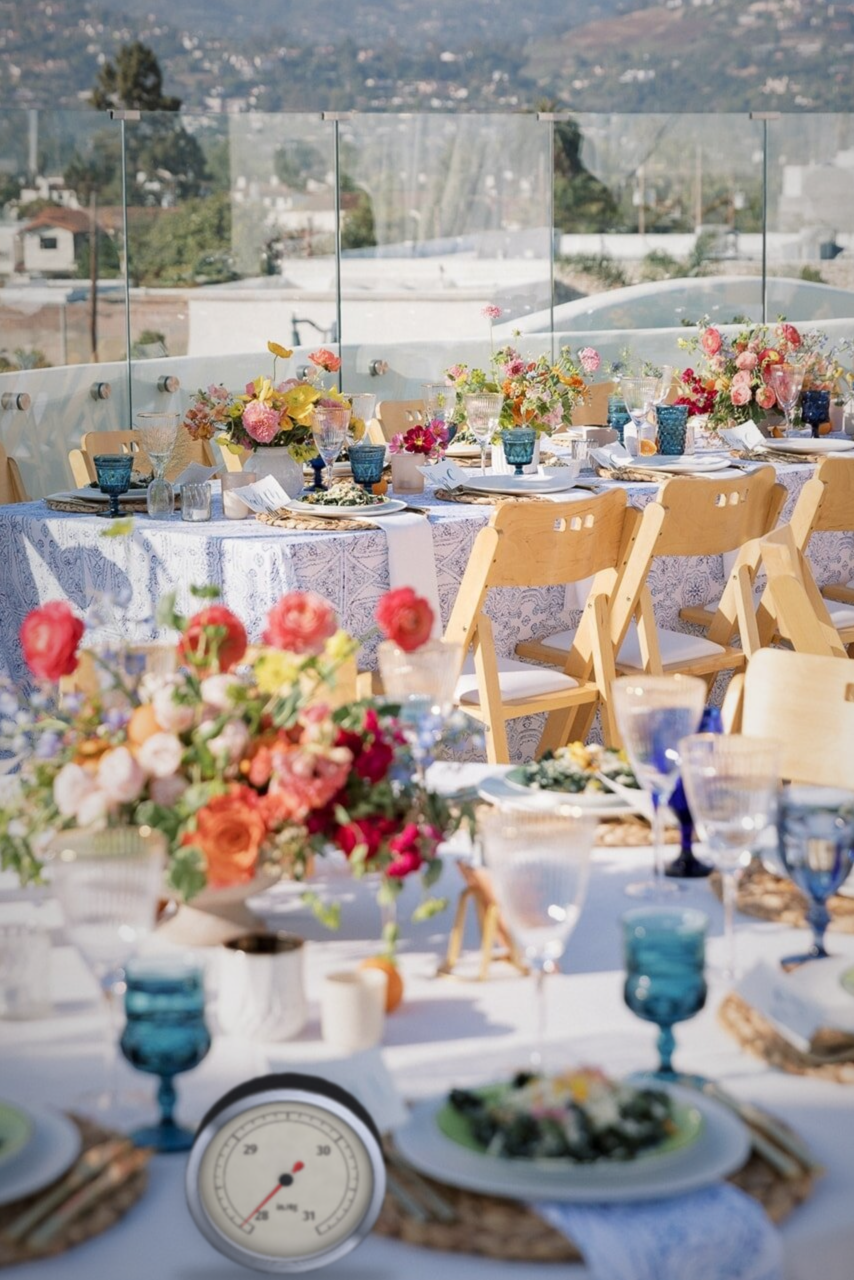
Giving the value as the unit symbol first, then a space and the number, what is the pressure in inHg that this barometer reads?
inHg 28.1
